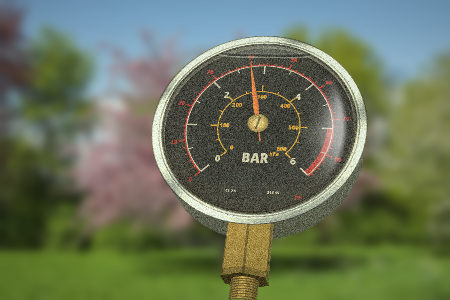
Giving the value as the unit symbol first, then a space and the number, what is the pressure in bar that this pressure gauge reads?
bar 2.75
